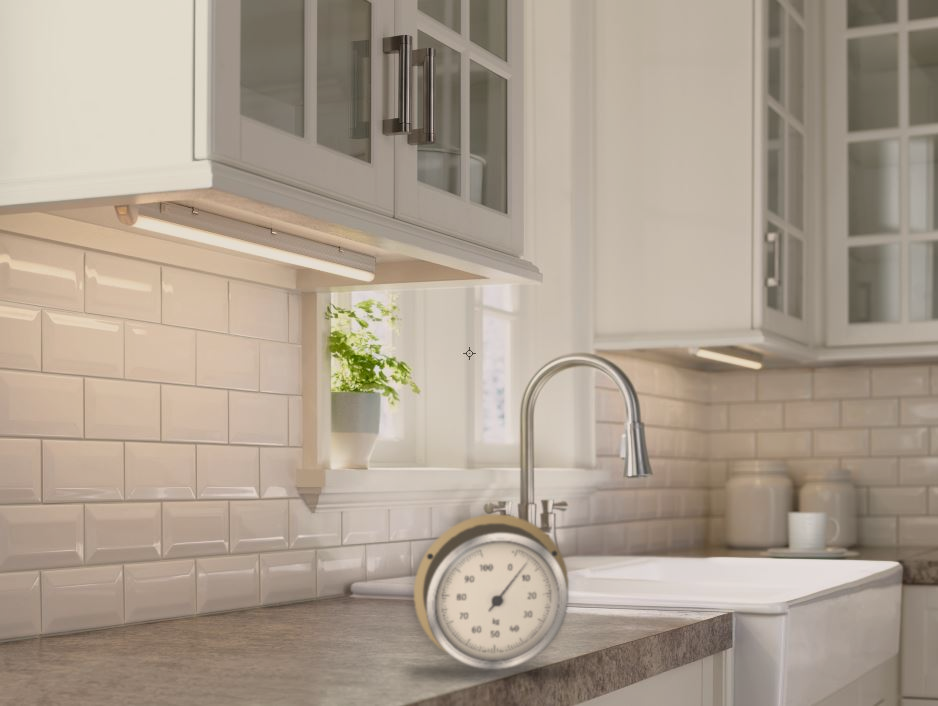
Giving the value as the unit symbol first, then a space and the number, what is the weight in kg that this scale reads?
kg 5
